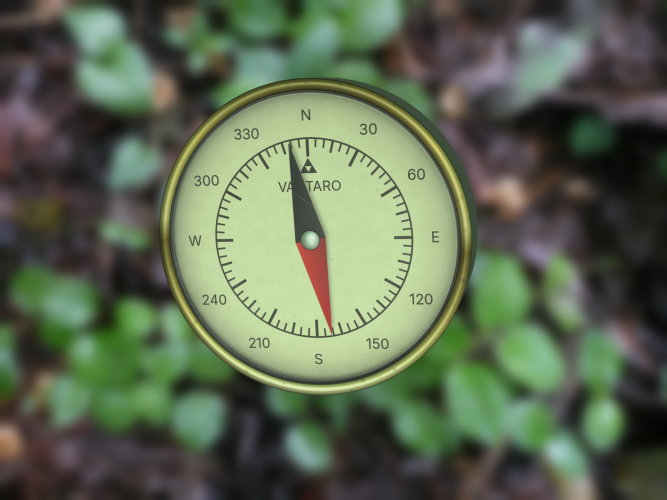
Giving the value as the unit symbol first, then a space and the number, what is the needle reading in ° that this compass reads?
° 170
